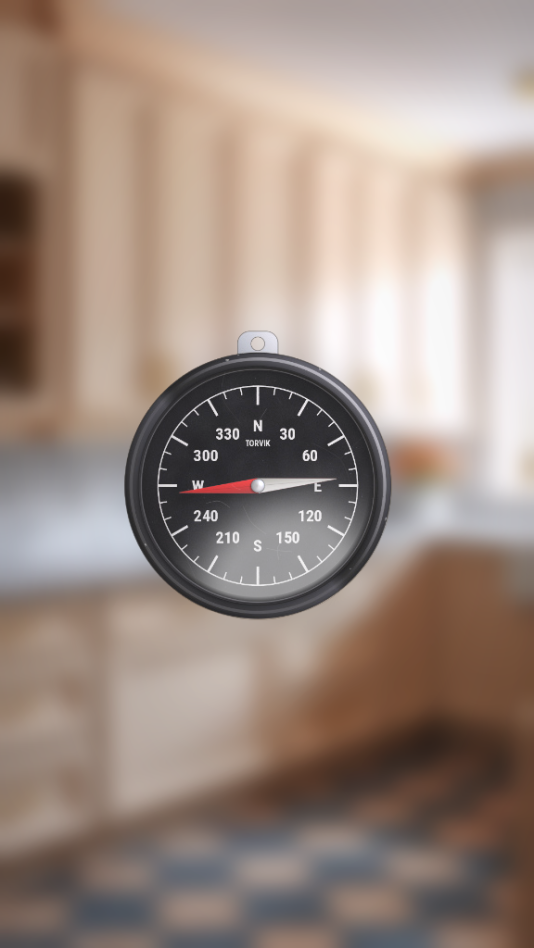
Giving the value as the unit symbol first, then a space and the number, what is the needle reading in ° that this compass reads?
° 265
